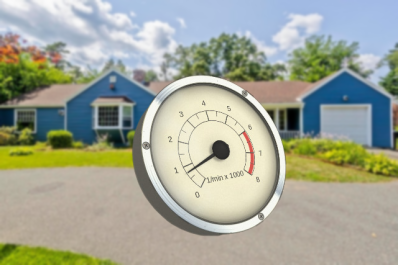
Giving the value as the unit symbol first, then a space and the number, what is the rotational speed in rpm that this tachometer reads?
rpm 750
